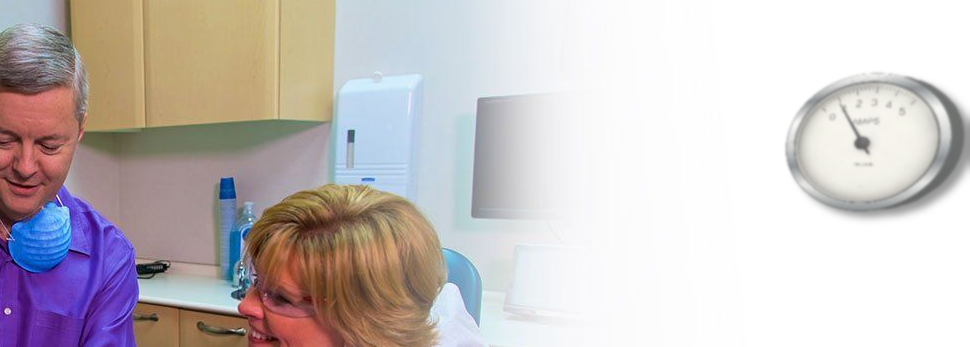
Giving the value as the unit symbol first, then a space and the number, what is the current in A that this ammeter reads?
A 1
